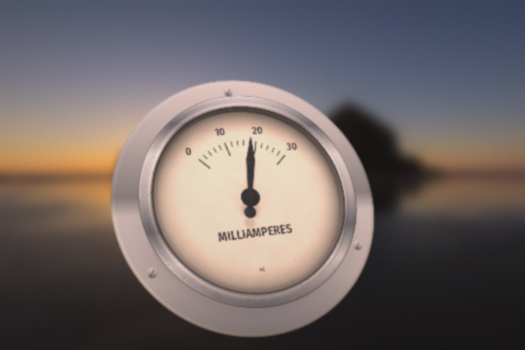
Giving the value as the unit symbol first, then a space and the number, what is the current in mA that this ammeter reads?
mA 18
